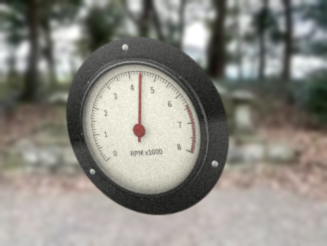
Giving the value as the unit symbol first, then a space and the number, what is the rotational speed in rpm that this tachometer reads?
rpm 4500
